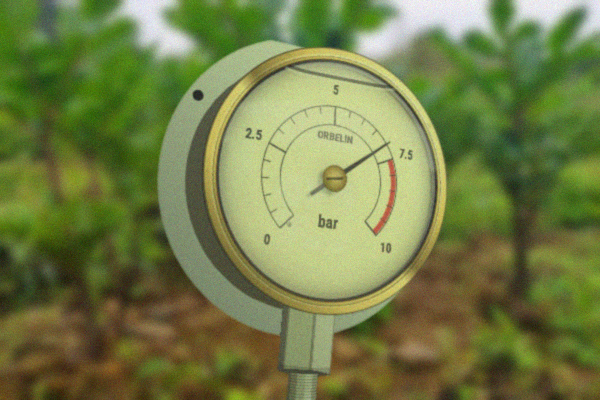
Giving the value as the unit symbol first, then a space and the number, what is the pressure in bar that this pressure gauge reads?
bar 7
